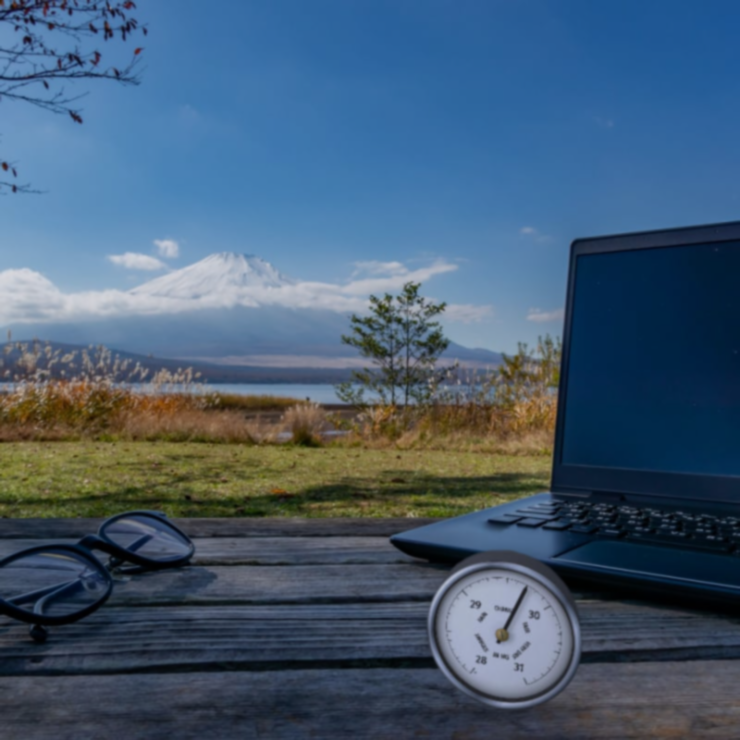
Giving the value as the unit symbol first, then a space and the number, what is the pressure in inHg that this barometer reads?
inHg 29.7
